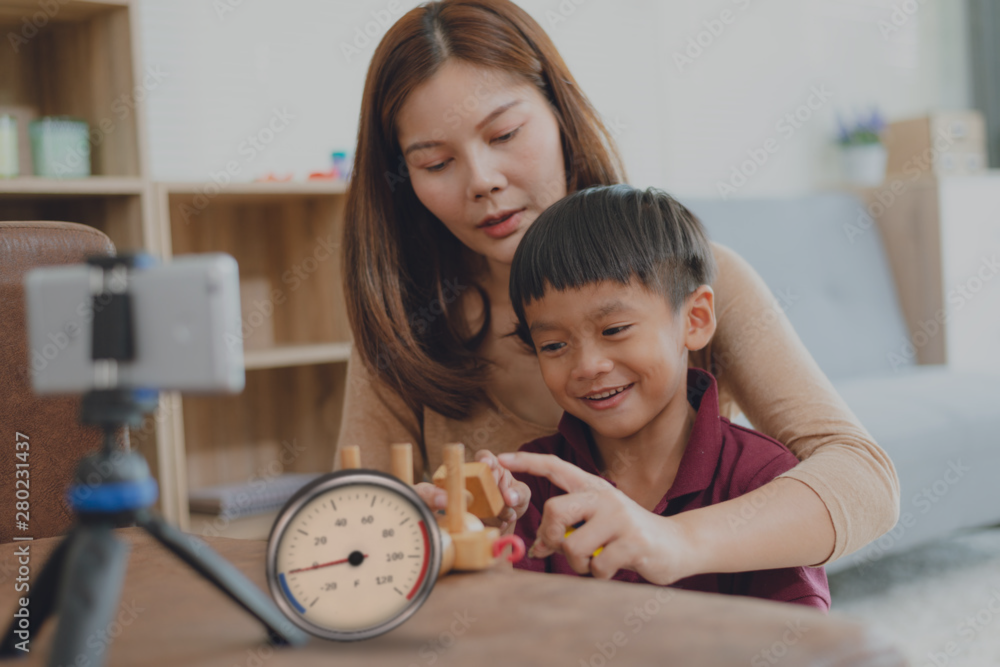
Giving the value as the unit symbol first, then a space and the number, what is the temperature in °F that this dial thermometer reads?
°F 0
